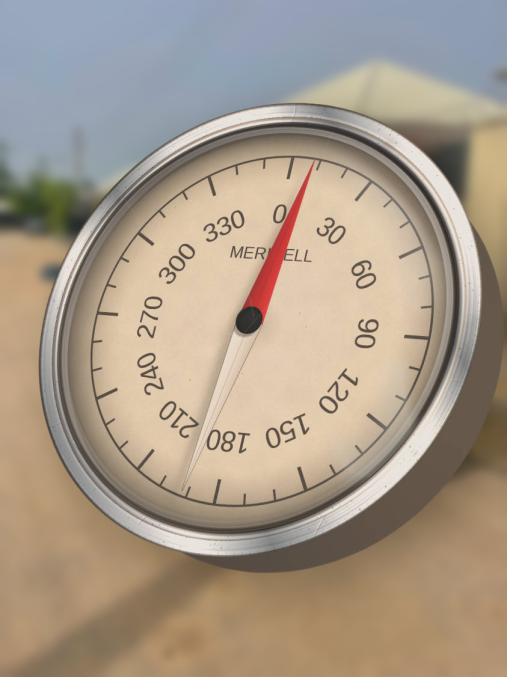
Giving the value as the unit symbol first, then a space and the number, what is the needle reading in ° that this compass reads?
° 10
